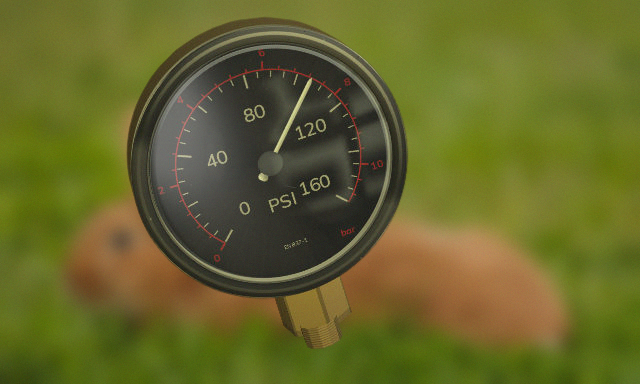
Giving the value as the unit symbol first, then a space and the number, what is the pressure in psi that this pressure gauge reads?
psi 105
